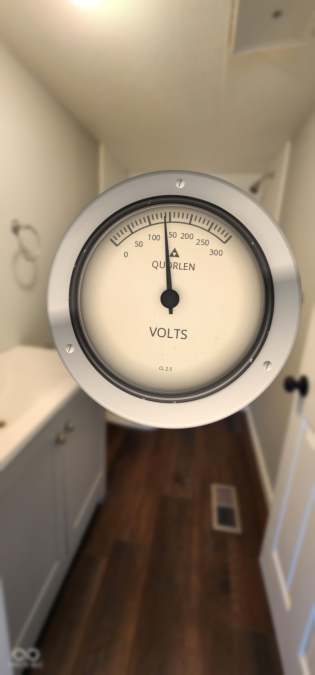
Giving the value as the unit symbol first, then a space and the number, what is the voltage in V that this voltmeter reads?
V 140
